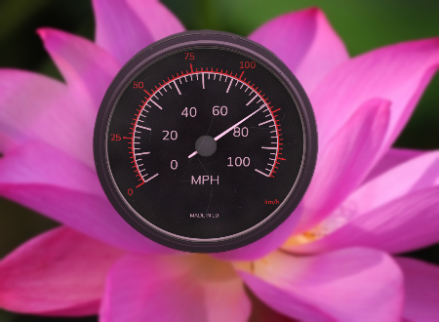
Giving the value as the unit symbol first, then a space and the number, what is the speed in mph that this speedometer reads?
mph 74
